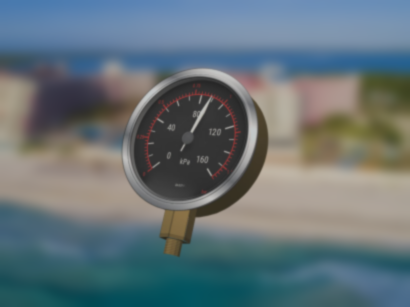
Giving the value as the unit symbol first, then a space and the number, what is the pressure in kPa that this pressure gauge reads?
kPa 90
